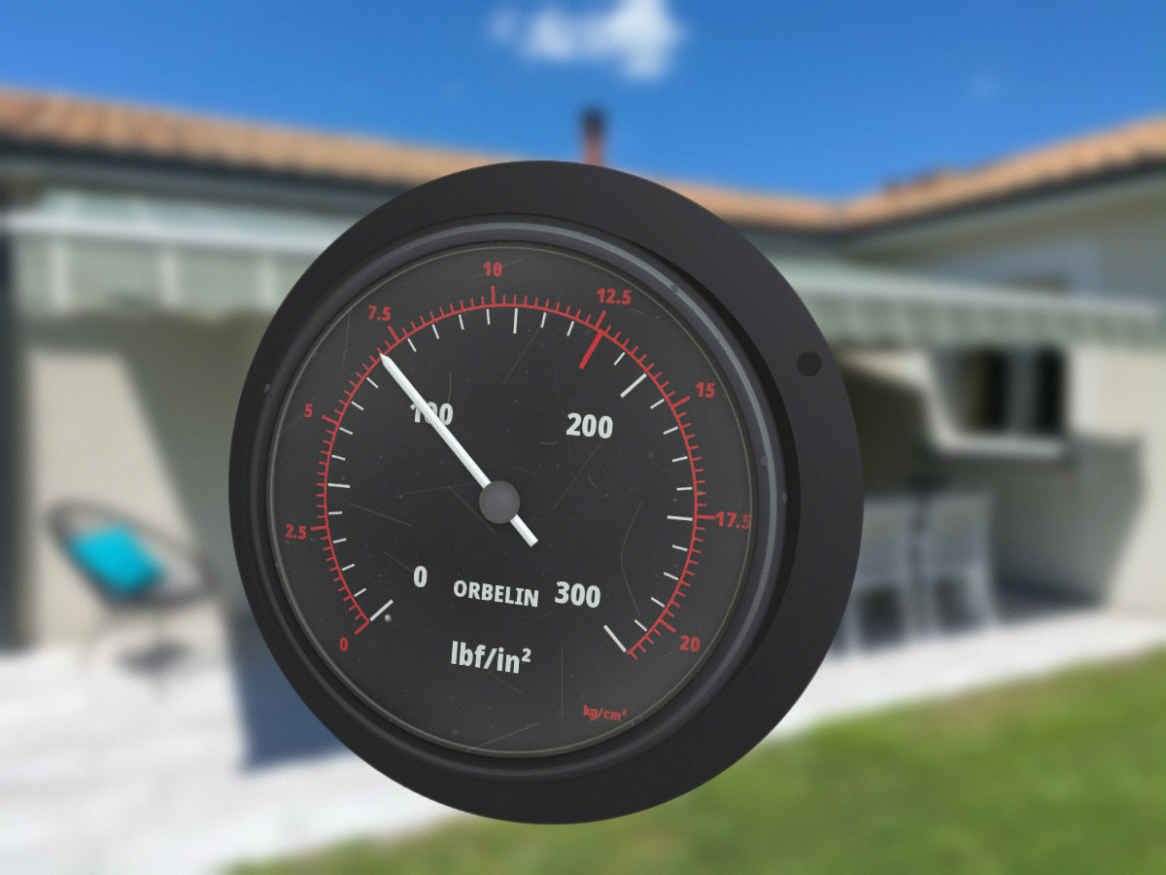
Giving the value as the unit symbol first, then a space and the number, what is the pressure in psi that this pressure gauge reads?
psi 100
